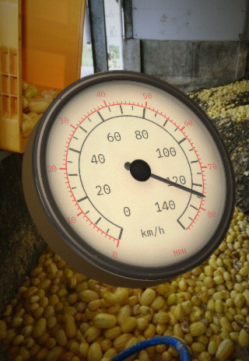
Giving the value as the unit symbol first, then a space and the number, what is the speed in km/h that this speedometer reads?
km/h 125
